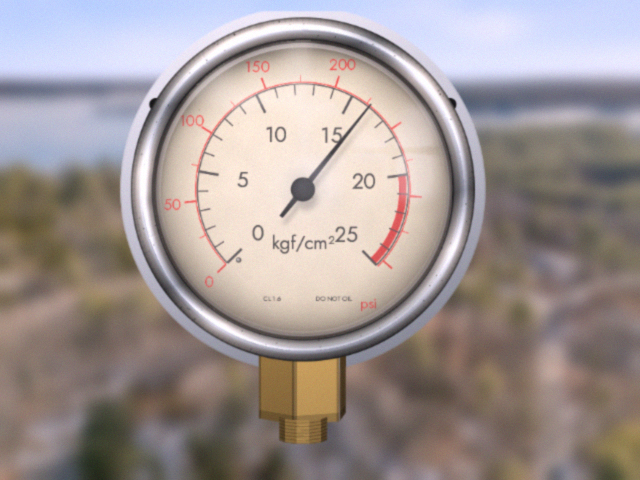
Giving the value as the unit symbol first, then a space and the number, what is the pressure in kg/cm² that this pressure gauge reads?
kg/cm² 16
